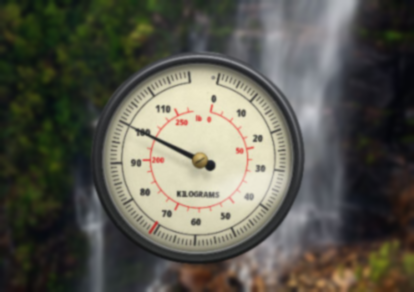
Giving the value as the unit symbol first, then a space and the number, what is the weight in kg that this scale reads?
kg 100
